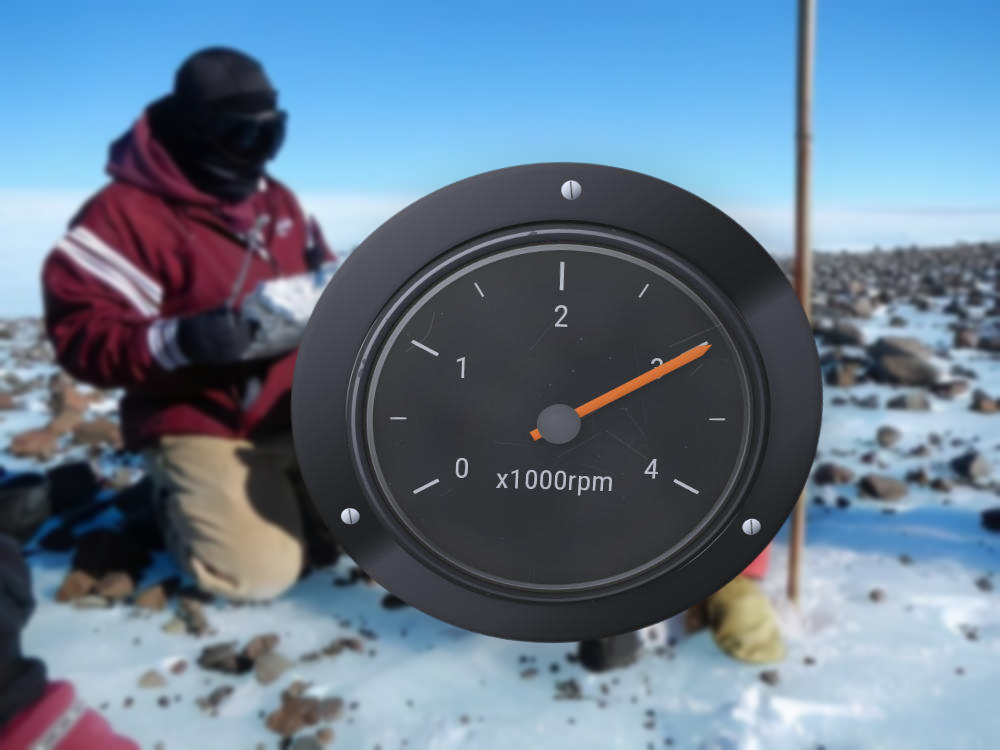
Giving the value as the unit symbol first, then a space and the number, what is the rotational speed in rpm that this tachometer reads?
rpm 3000
